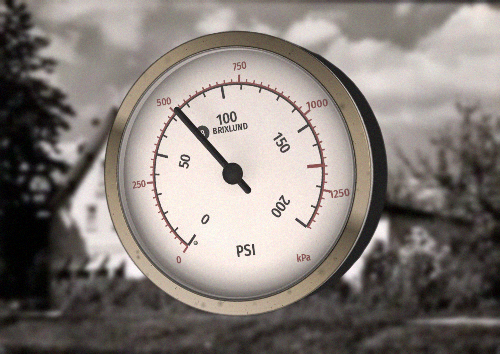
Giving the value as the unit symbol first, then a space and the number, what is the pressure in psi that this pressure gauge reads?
psi 75
